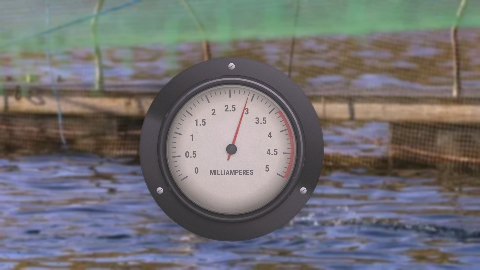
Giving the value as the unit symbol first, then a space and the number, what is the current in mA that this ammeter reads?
mA 2.9
